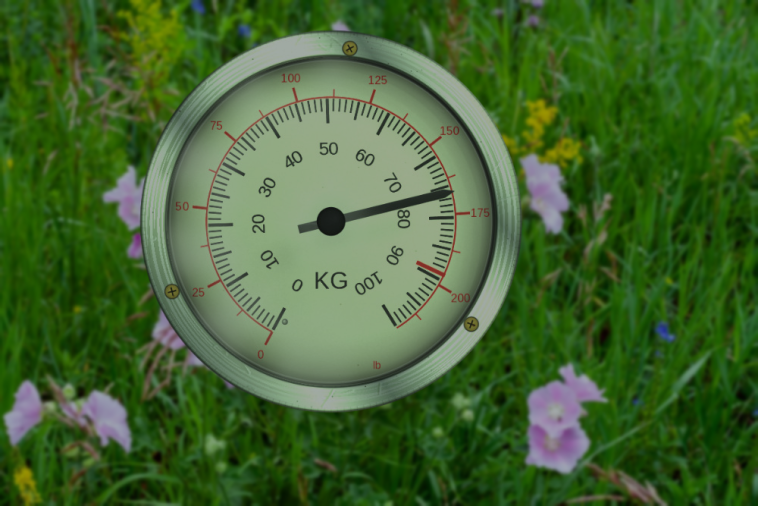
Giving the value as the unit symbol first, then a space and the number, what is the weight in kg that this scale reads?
kg 76
